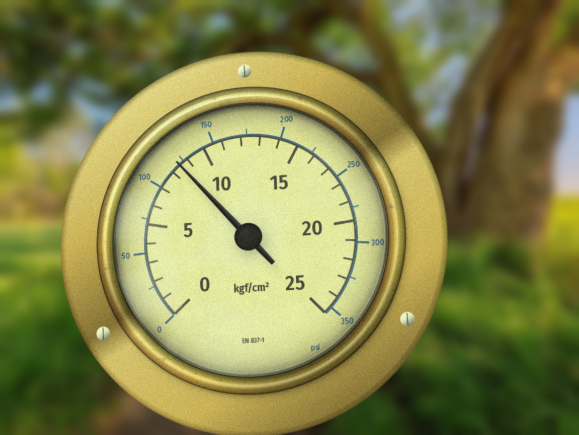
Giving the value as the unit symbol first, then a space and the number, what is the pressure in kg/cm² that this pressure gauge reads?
kg/cm² 8.5
